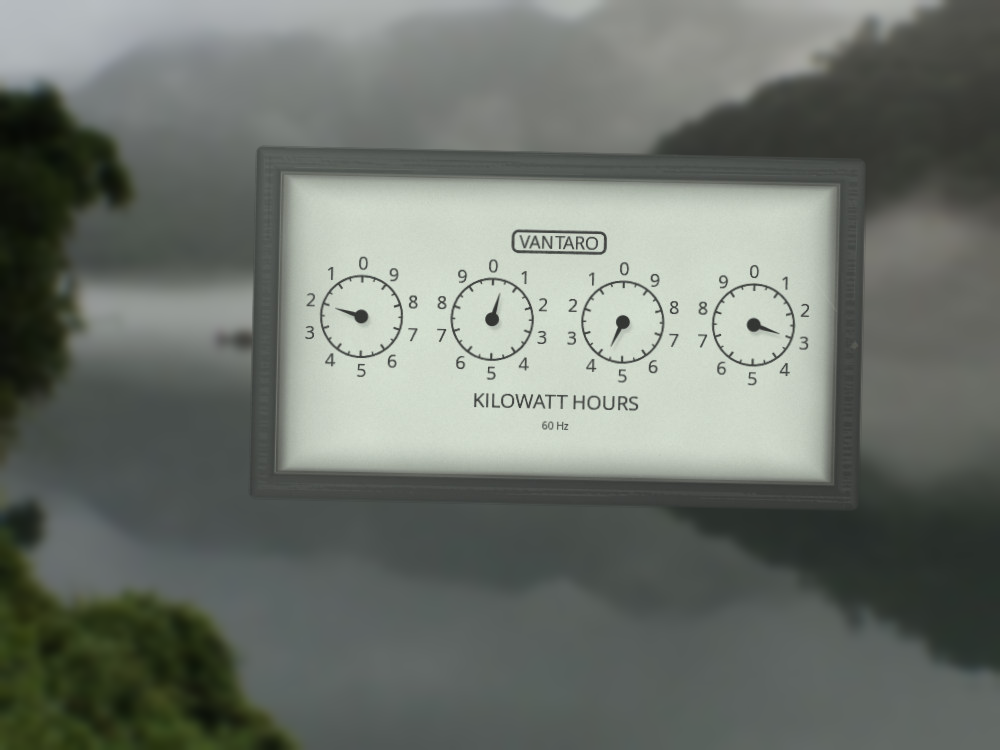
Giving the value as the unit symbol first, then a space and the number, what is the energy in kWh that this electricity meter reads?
kWh 2043
